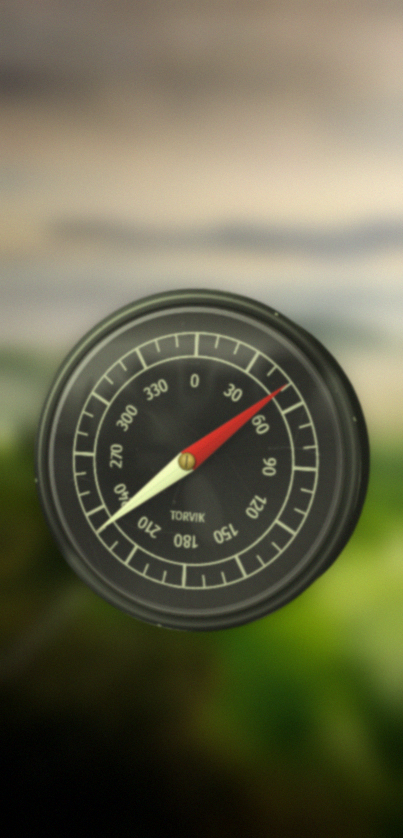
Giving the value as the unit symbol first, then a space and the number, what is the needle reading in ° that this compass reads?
° 50
